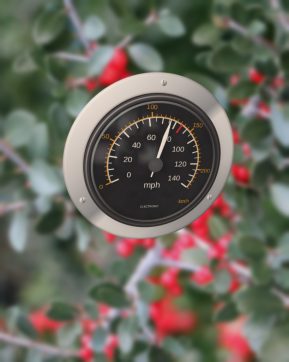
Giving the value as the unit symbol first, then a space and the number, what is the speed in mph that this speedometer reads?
mph 75
